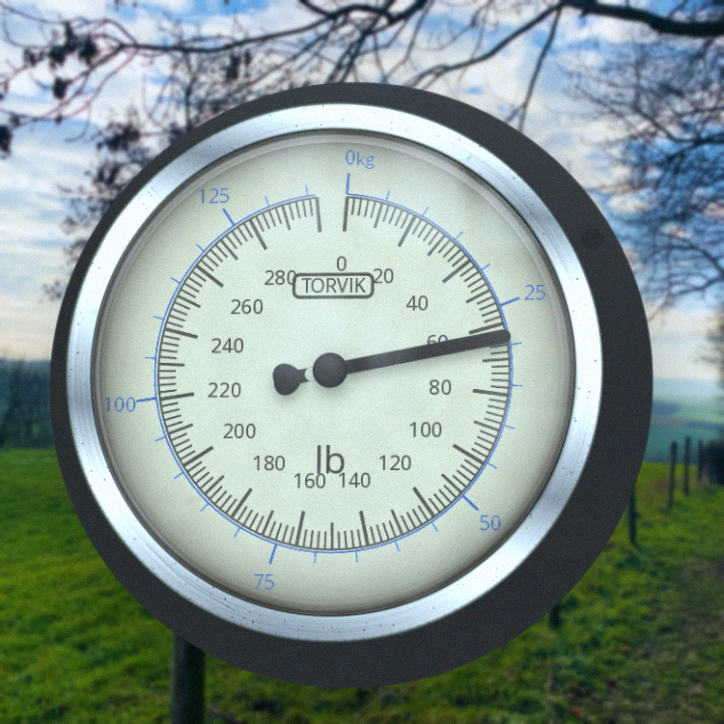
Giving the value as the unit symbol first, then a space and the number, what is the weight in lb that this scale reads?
lb 64
